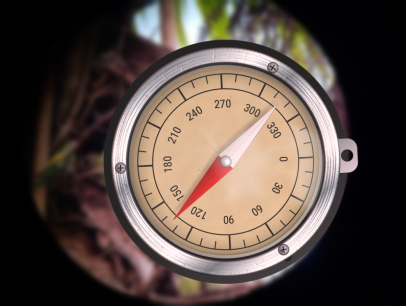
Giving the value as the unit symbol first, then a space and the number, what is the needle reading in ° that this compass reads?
° 135
